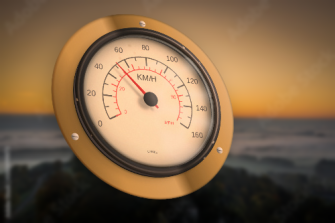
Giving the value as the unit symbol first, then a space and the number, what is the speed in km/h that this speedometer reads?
km/h 50
